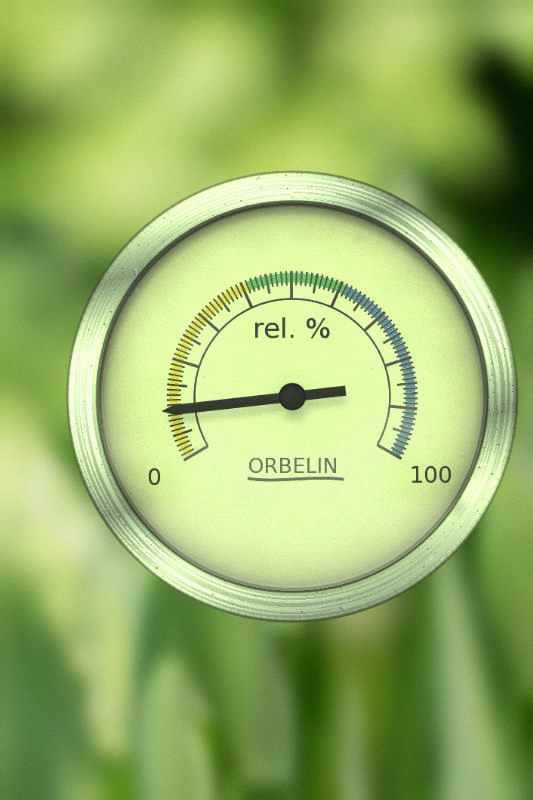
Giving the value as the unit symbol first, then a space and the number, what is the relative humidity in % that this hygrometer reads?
% 10
